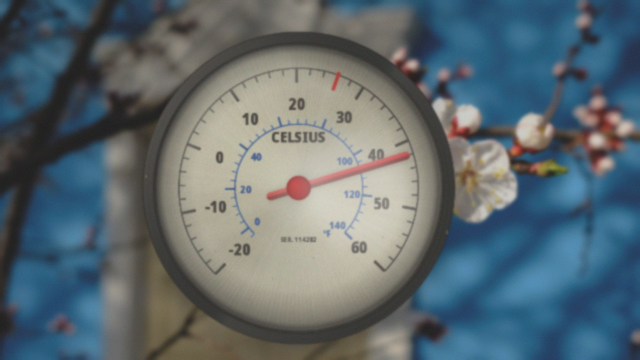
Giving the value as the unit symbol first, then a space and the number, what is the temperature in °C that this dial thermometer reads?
°C 42
